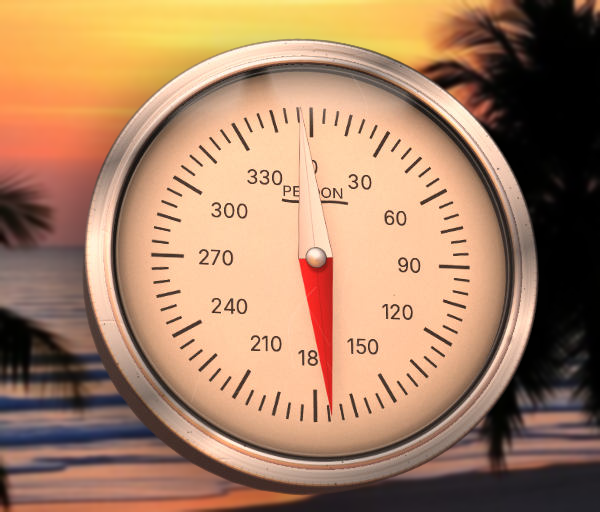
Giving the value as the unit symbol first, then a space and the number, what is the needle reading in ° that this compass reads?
° 175
